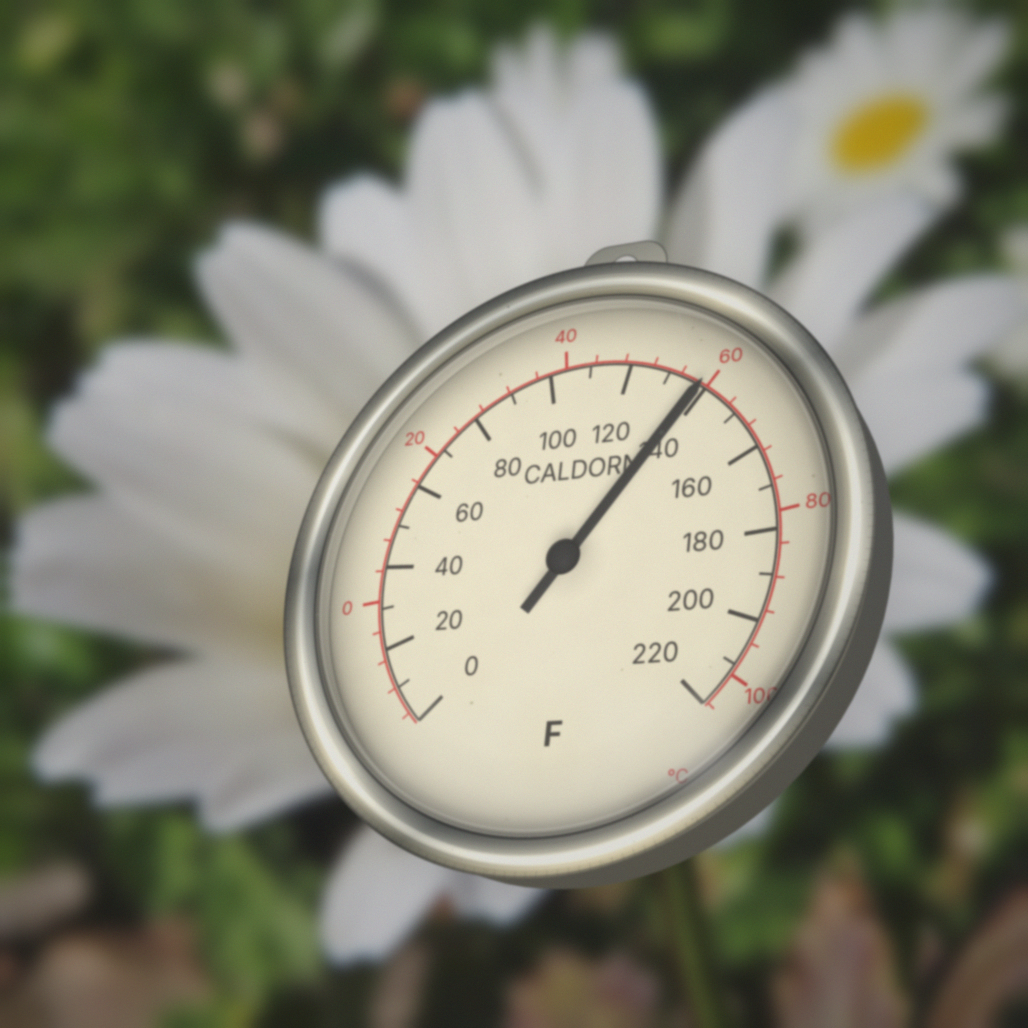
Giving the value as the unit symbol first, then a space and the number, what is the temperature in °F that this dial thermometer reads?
°F 140
